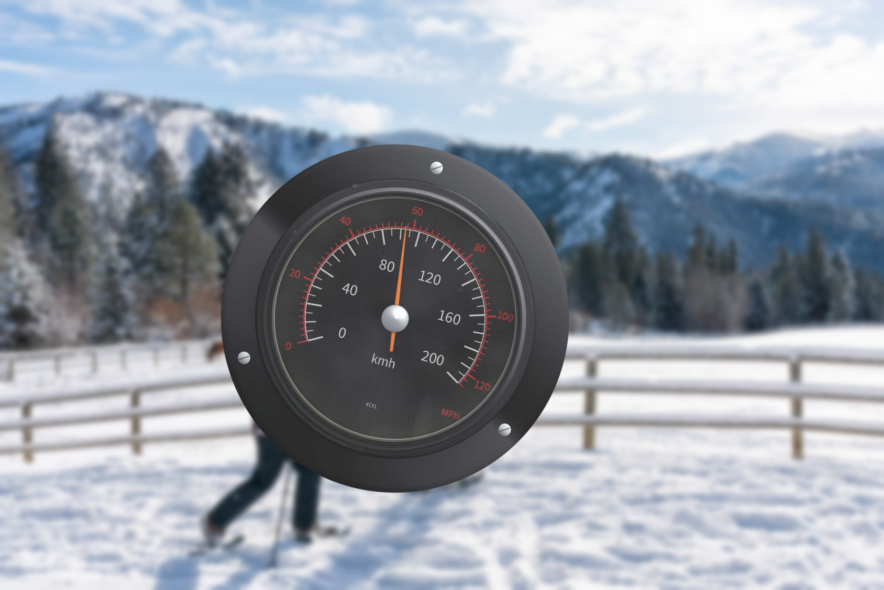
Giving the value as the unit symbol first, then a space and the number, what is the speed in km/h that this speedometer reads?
km/h 92.5
